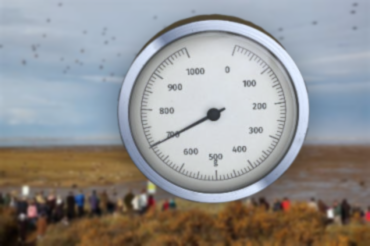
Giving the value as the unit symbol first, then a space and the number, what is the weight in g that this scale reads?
g 700
